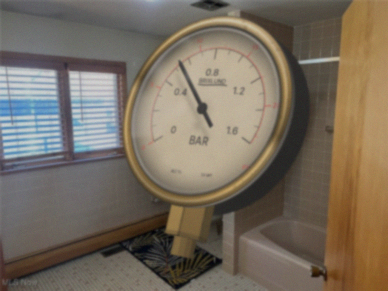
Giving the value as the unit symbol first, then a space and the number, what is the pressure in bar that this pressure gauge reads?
bar 0.55
